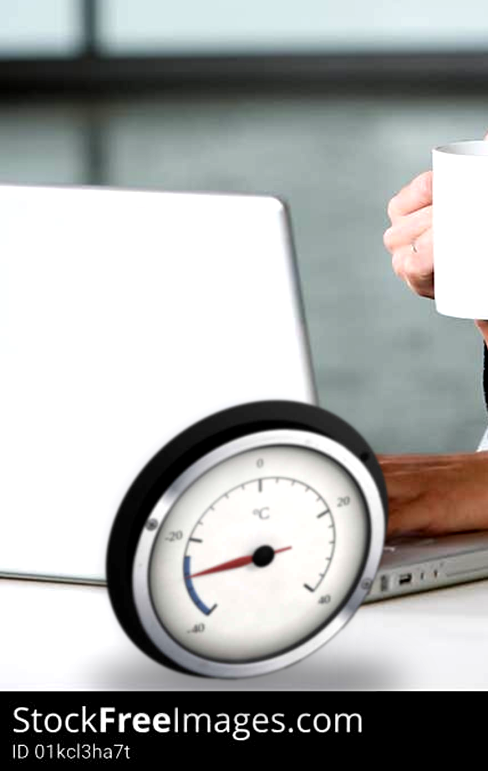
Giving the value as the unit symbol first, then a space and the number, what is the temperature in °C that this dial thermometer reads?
°C -28
